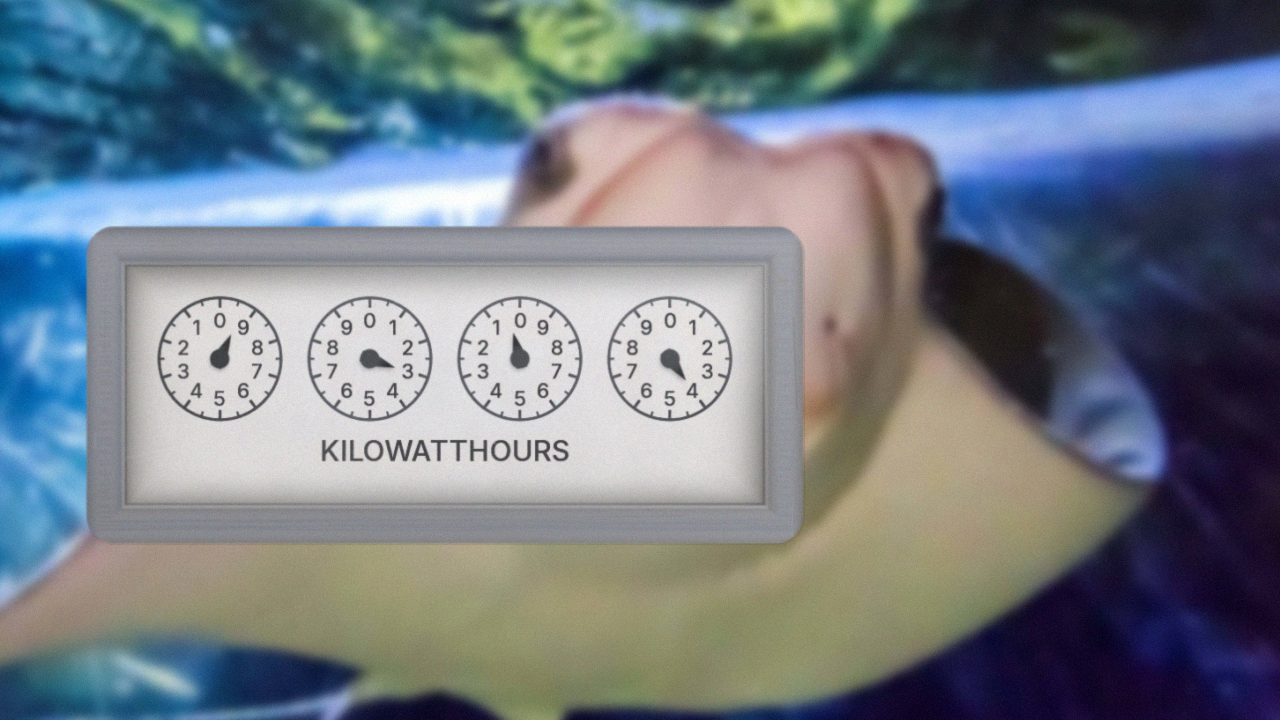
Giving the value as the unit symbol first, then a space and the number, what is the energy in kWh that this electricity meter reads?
kWh 9304
